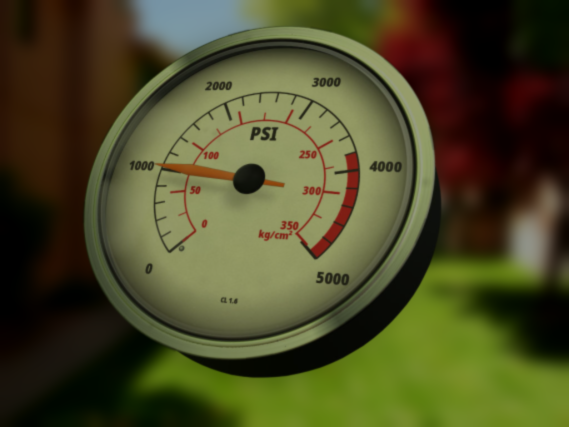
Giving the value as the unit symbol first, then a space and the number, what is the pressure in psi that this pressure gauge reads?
psi 1000
